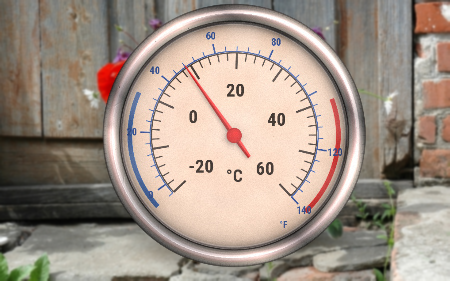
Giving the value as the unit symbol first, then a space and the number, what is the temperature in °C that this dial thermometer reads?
°C 9
